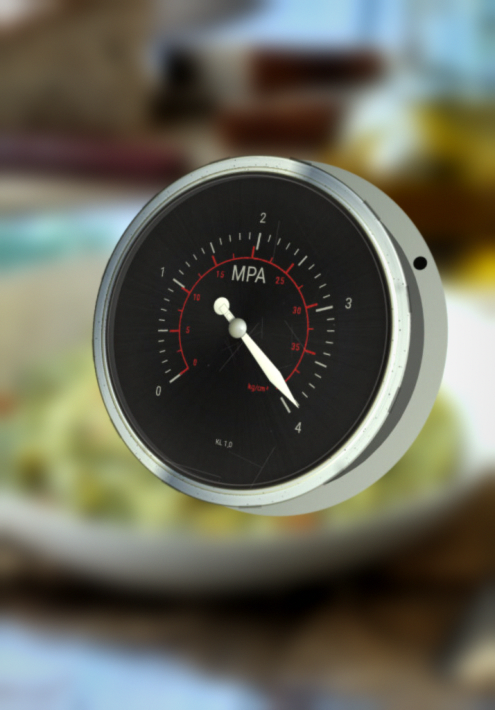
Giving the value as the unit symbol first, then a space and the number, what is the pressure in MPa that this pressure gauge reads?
MPa 3.9
